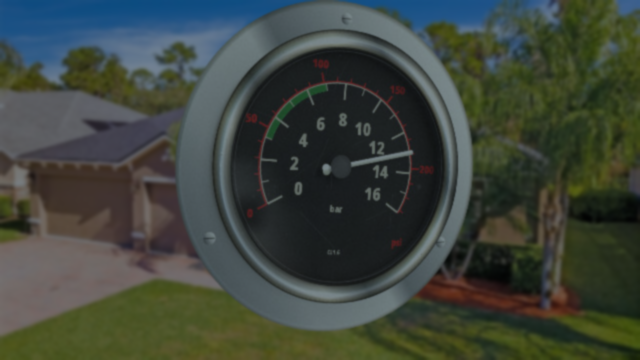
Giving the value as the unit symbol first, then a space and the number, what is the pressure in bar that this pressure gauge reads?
bar 13
